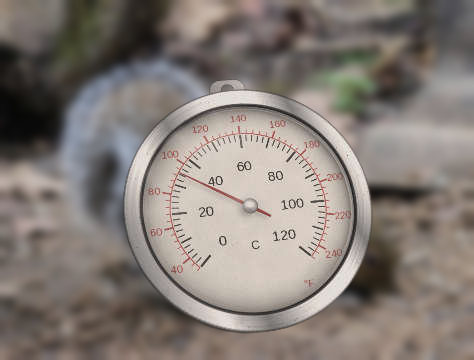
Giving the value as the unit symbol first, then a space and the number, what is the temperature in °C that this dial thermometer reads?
°C 34
